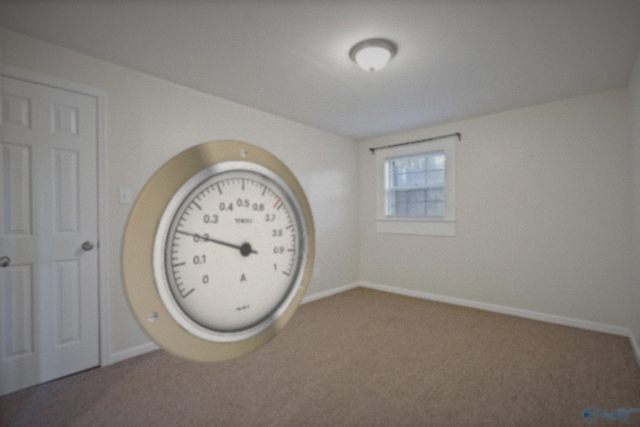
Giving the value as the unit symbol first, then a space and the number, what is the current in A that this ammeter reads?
A 0.2
